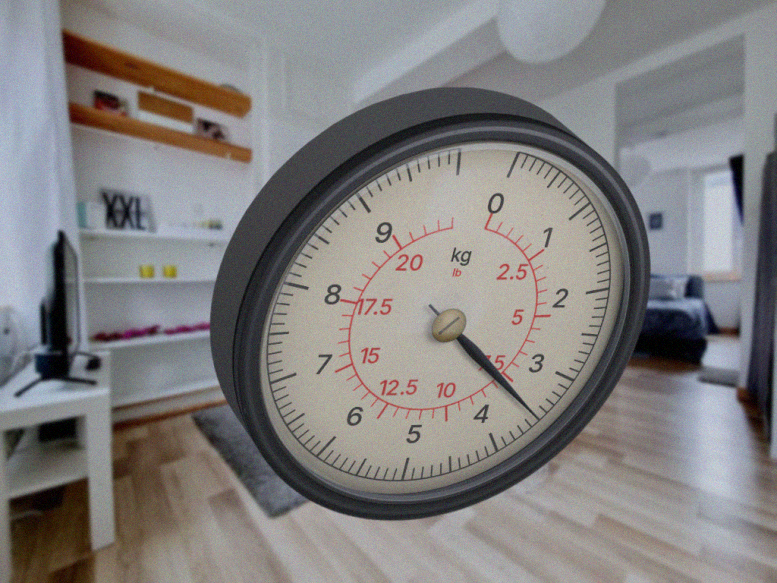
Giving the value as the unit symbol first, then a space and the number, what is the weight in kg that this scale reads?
kg 3.5
